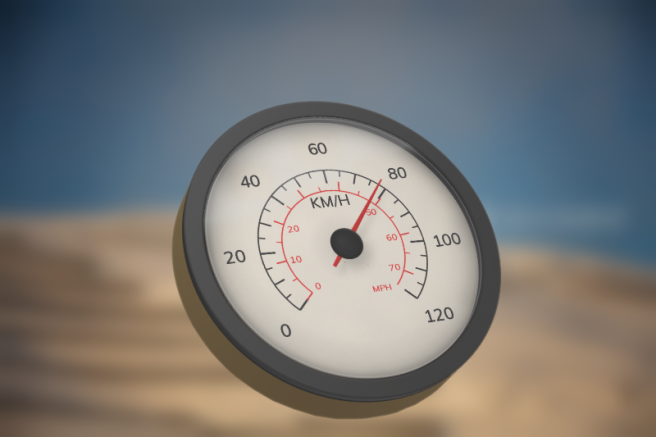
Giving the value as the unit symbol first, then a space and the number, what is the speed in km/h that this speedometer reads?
km/h 77.5
